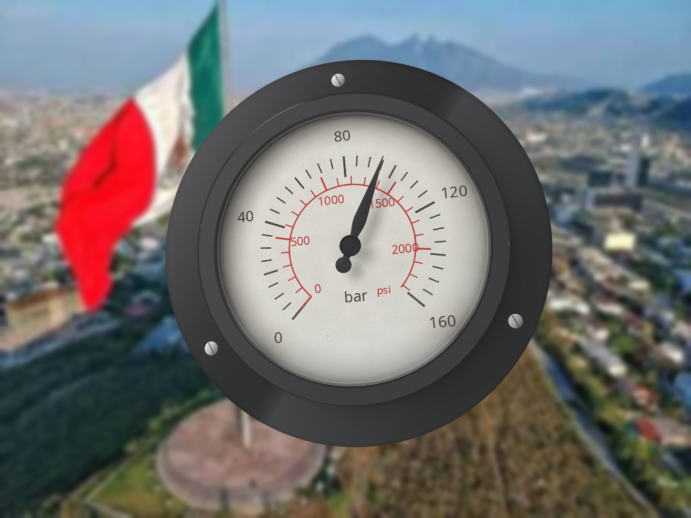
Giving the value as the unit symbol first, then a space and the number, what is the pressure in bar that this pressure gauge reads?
bar 95
